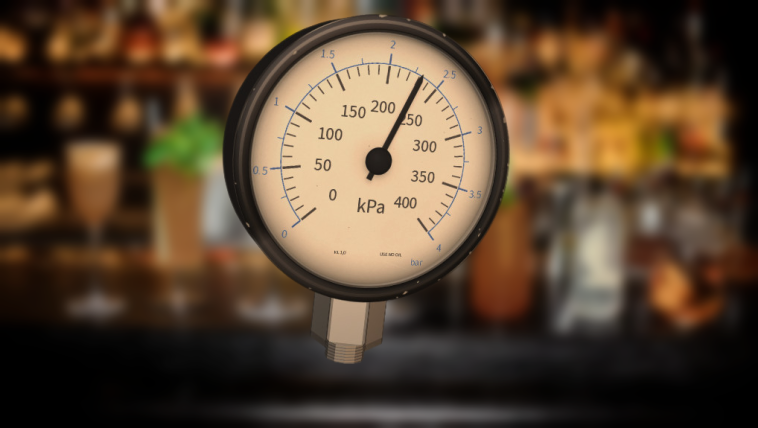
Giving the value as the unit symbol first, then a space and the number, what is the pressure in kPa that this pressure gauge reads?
kPa 230
